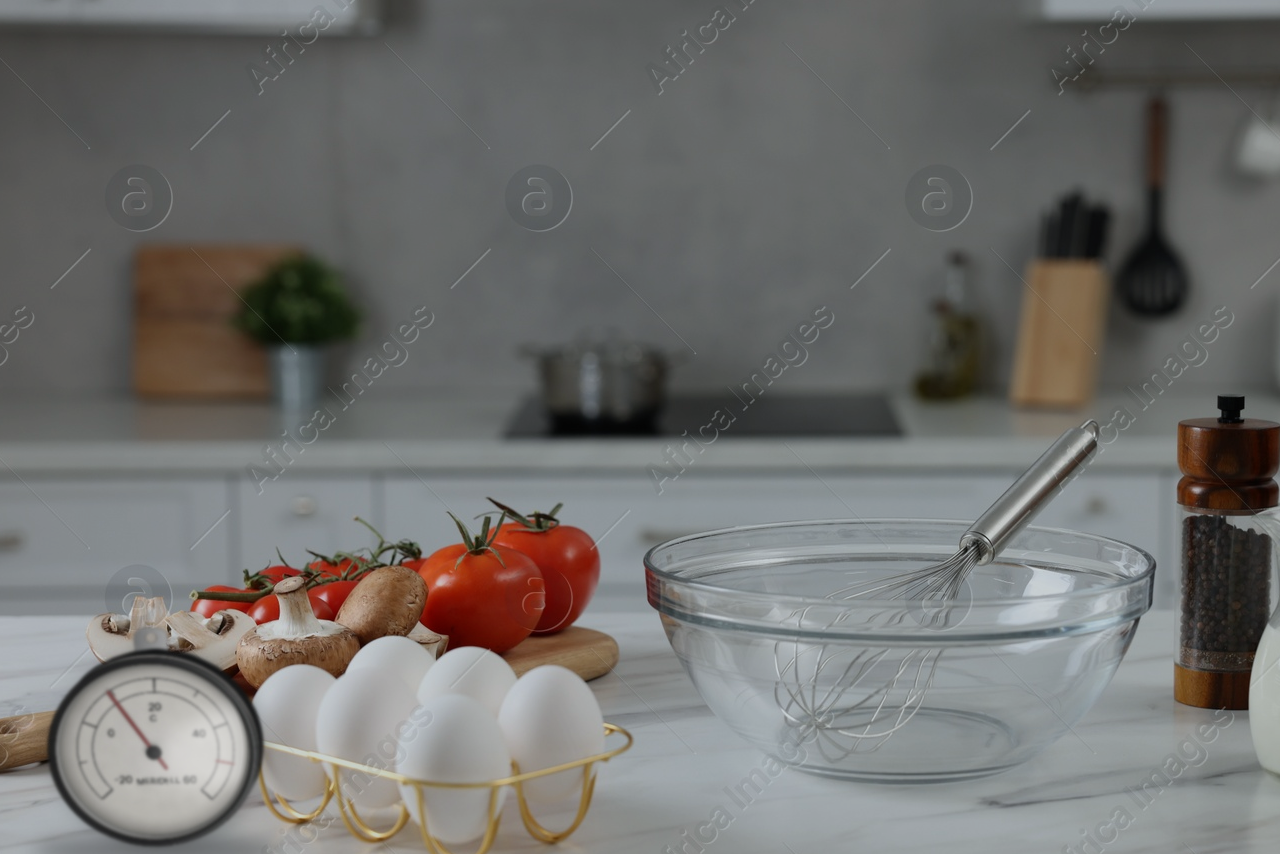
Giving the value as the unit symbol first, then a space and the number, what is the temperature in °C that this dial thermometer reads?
°C 10
